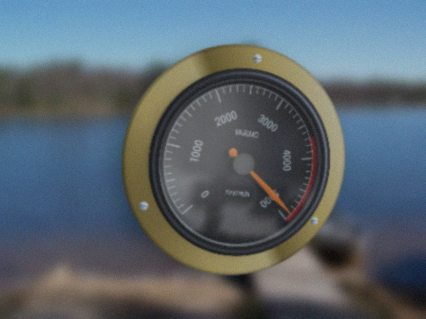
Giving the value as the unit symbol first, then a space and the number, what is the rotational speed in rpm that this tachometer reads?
rpm 4900
